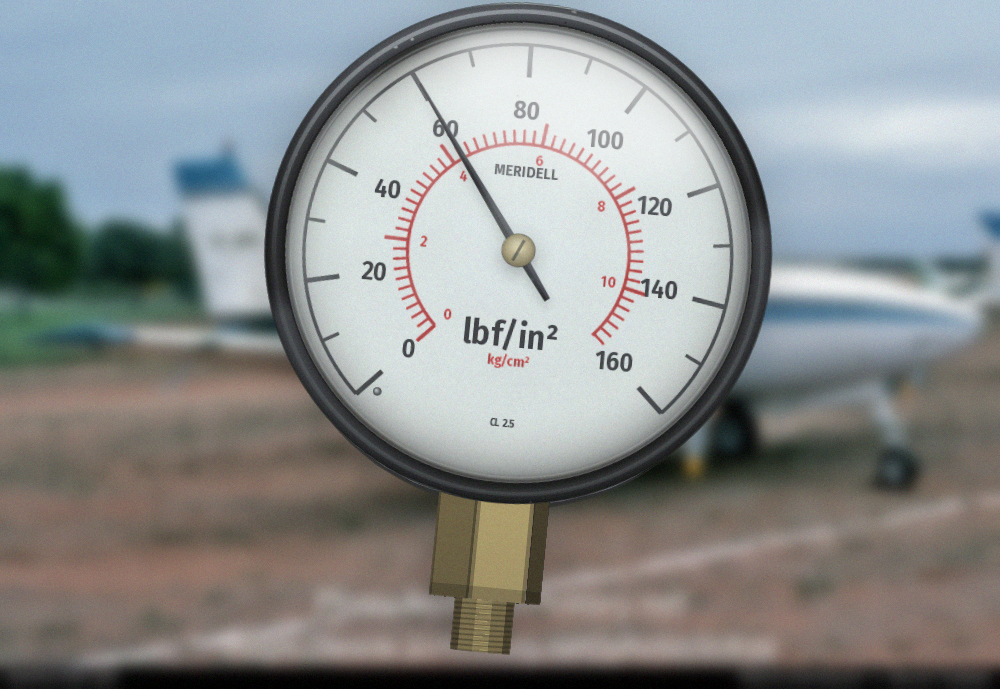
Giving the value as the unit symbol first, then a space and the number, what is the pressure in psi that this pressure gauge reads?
psi 60
